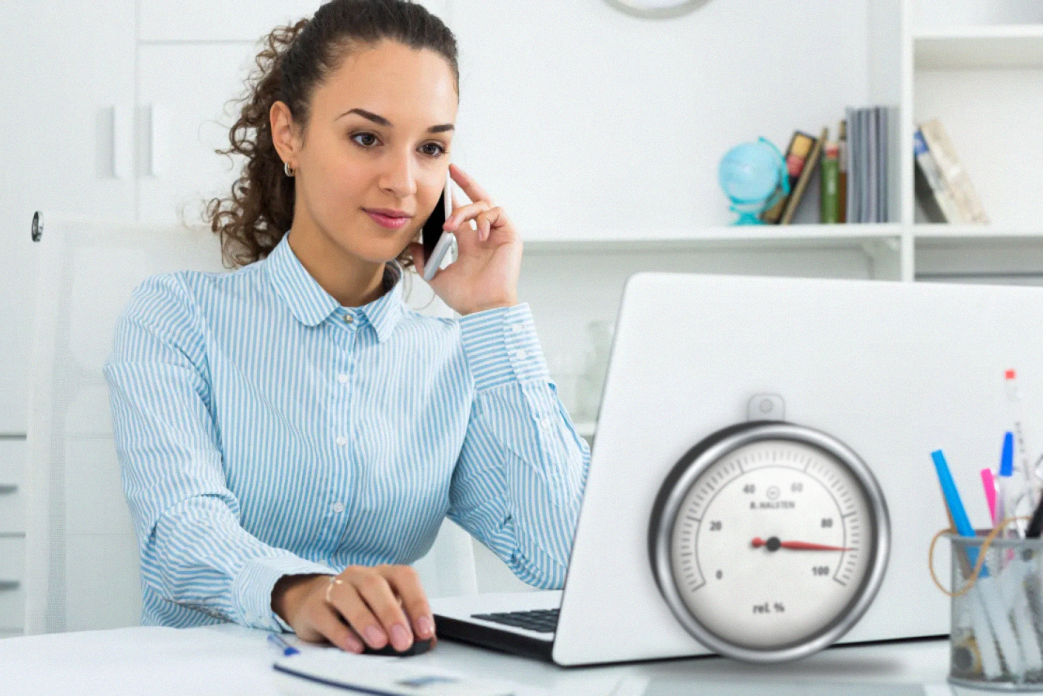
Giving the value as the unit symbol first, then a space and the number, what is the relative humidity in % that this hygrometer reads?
% 90
